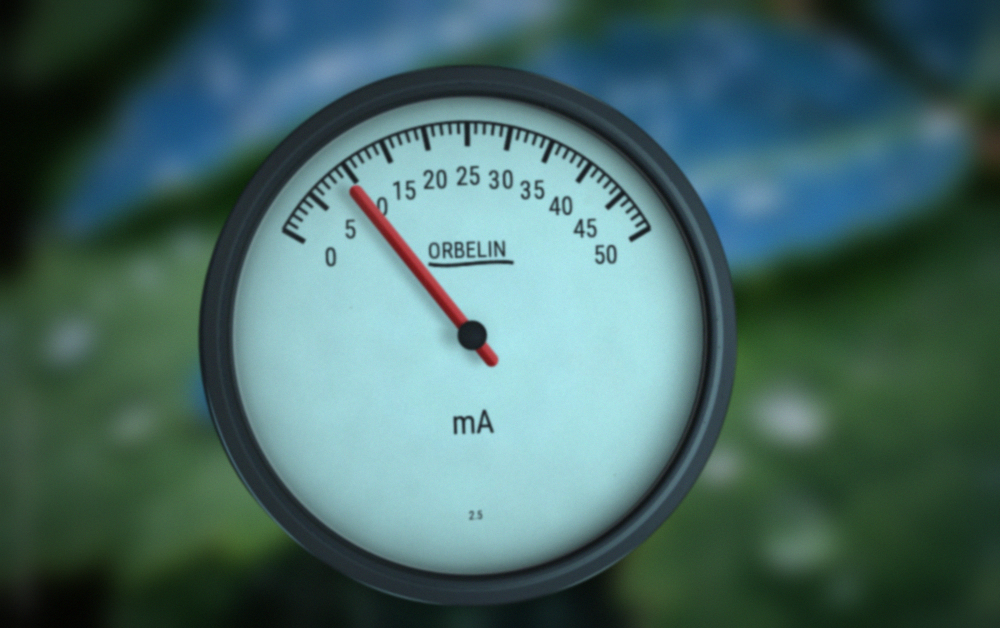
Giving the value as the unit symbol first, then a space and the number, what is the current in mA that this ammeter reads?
mA 9
